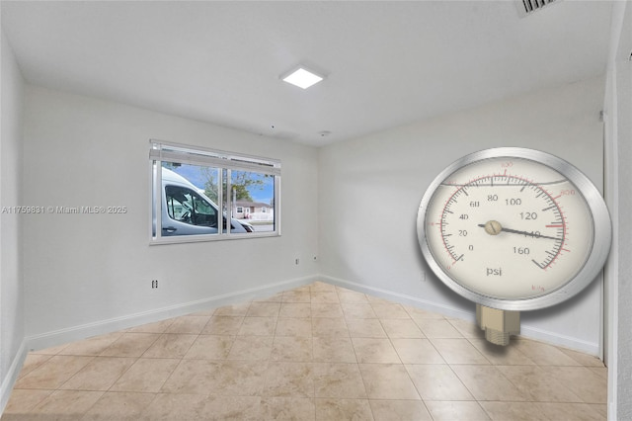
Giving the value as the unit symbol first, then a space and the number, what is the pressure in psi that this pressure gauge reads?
psi 140
